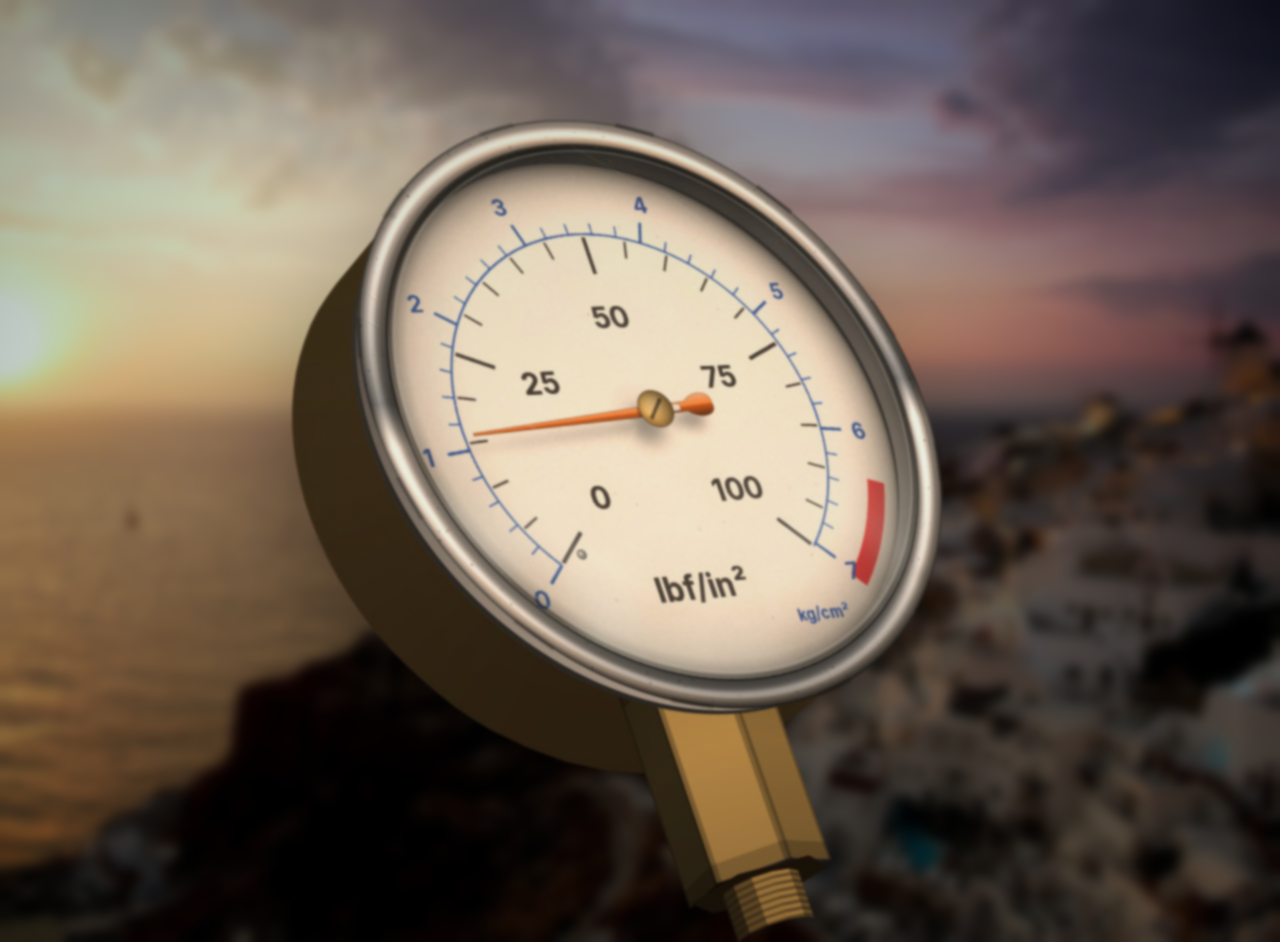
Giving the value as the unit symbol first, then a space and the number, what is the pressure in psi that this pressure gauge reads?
psi 15
